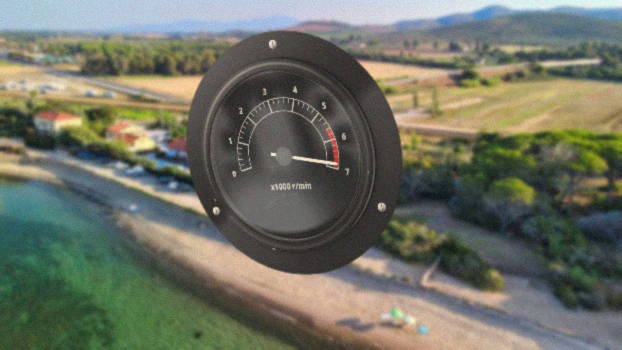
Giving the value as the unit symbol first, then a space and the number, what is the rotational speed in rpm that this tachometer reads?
rpm 6800
